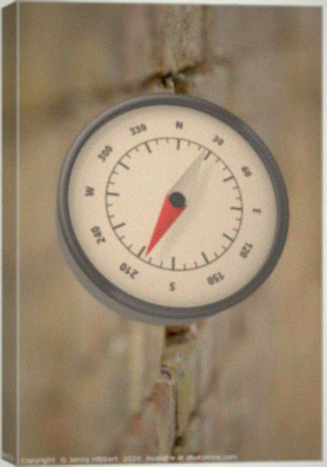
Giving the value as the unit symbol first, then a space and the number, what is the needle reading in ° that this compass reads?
° 205
